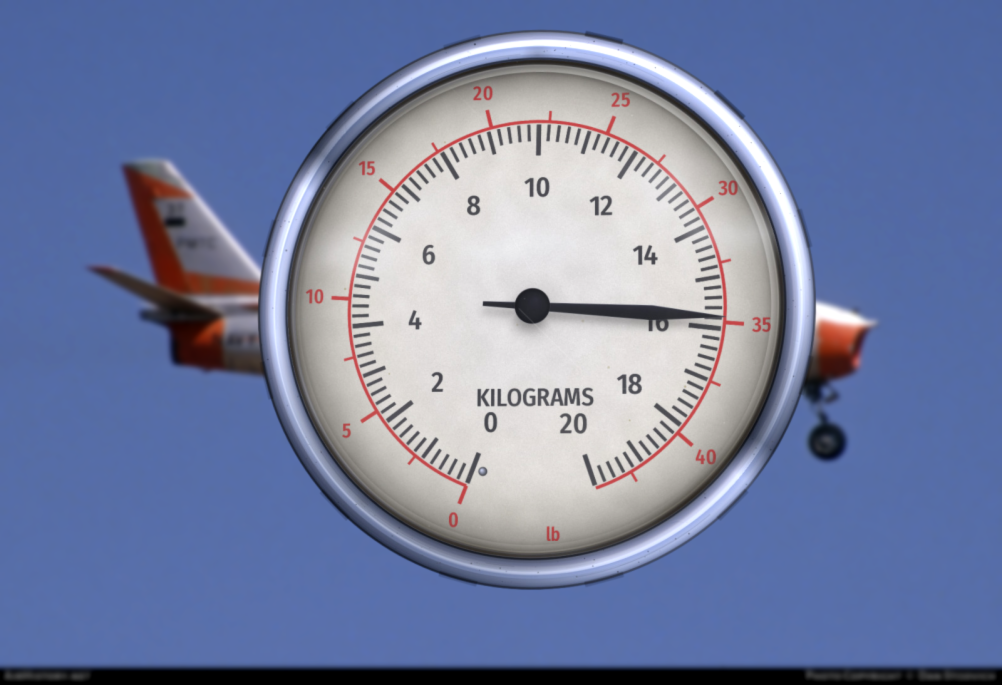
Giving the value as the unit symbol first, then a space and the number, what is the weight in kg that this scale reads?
kg 15.8
